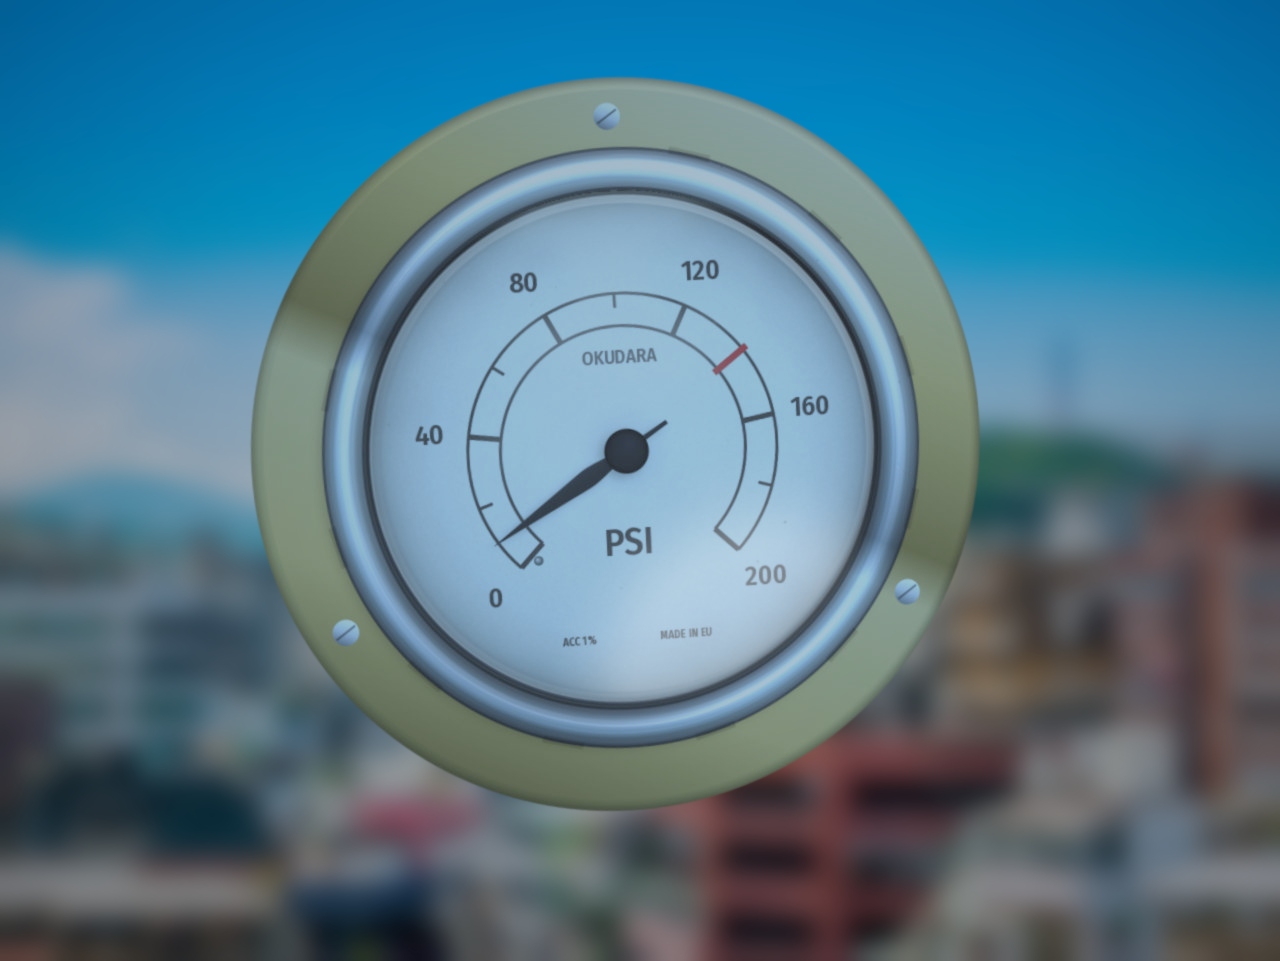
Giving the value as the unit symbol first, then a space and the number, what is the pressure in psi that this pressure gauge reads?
psi 10
